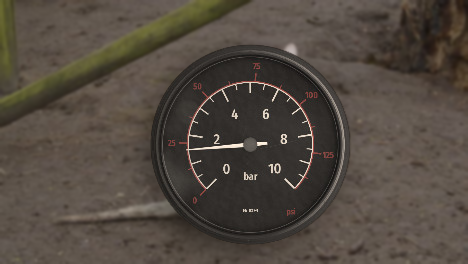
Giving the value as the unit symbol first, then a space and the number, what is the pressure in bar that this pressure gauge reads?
bar 1.5
